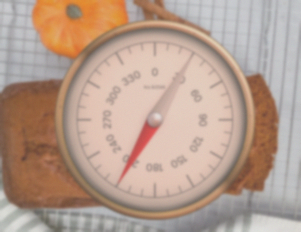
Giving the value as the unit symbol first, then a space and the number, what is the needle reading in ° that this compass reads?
° 210
